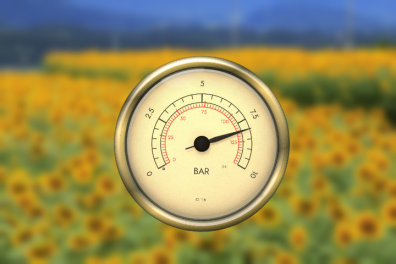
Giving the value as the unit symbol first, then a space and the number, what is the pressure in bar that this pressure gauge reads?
bar 8
